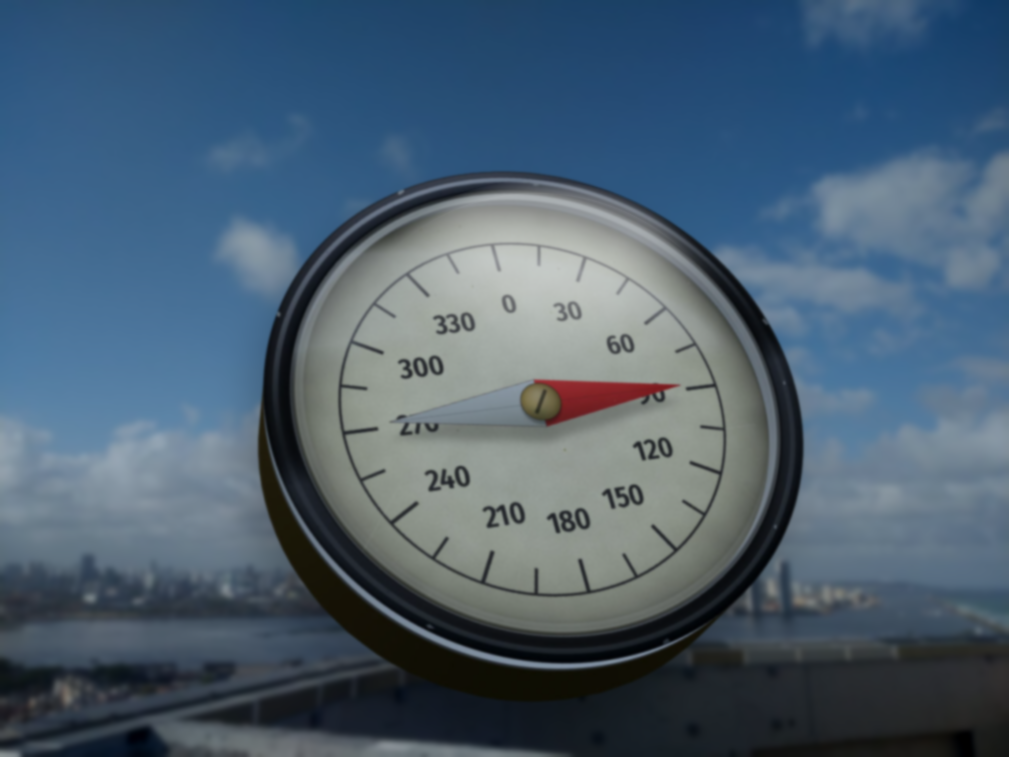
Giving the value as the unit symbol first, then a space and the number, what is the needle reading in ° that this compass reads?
° 90
